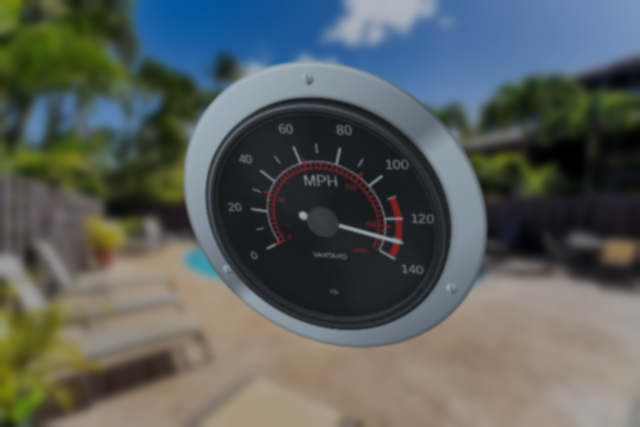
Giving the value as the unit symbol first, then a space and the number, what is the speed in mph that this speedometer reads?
mph 130
